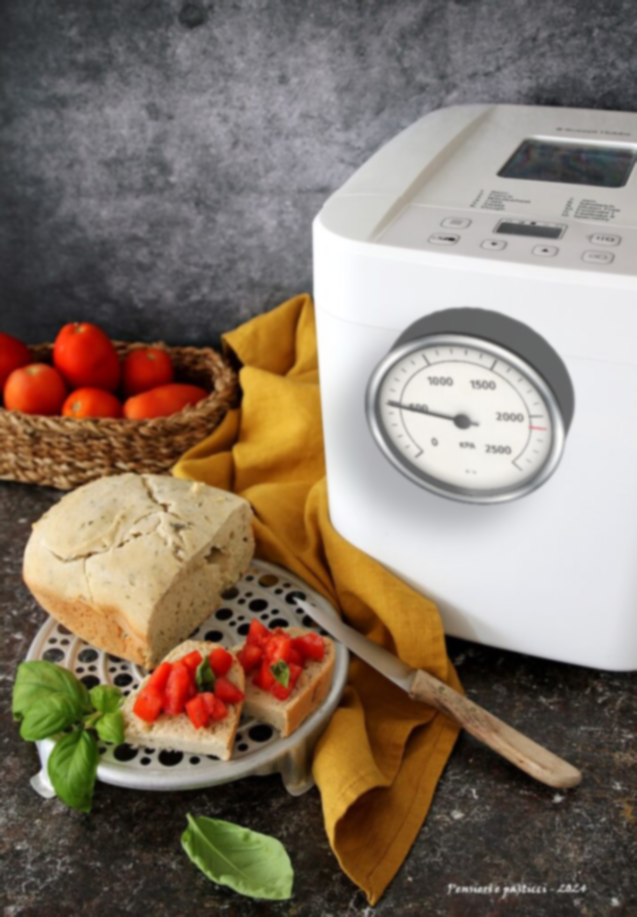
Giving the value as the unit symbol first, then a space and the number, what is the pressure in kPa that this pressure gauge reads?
kPa 500
